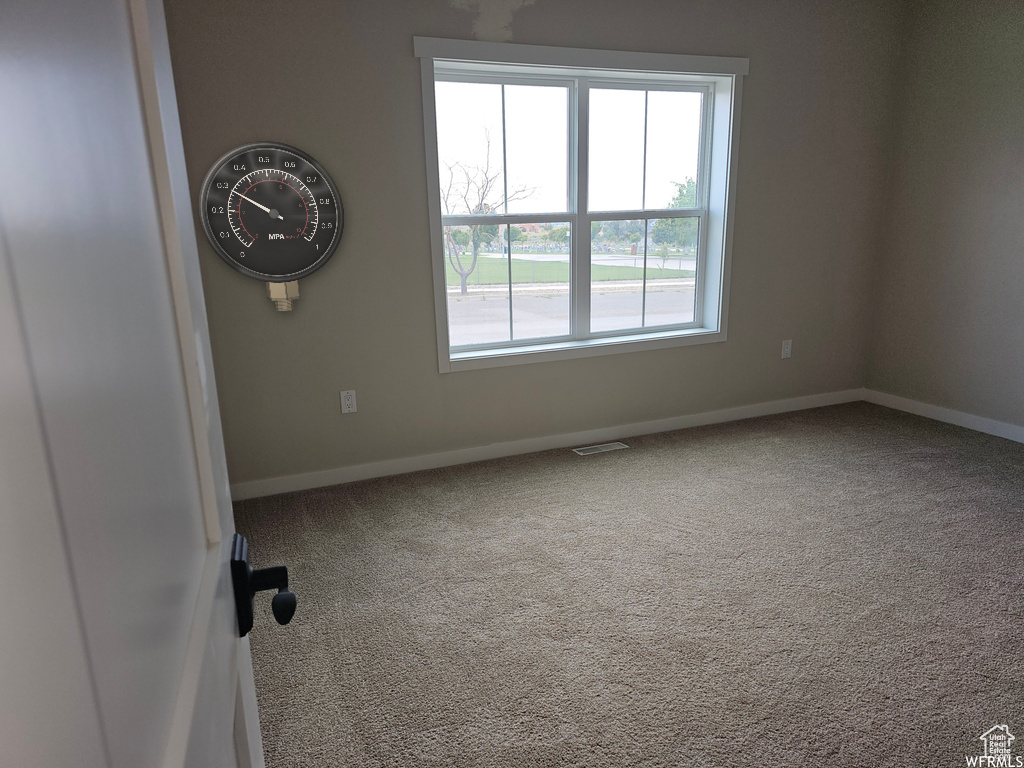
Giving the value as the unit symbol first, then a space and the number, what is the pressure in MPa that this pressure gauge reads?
MPa 0.3
